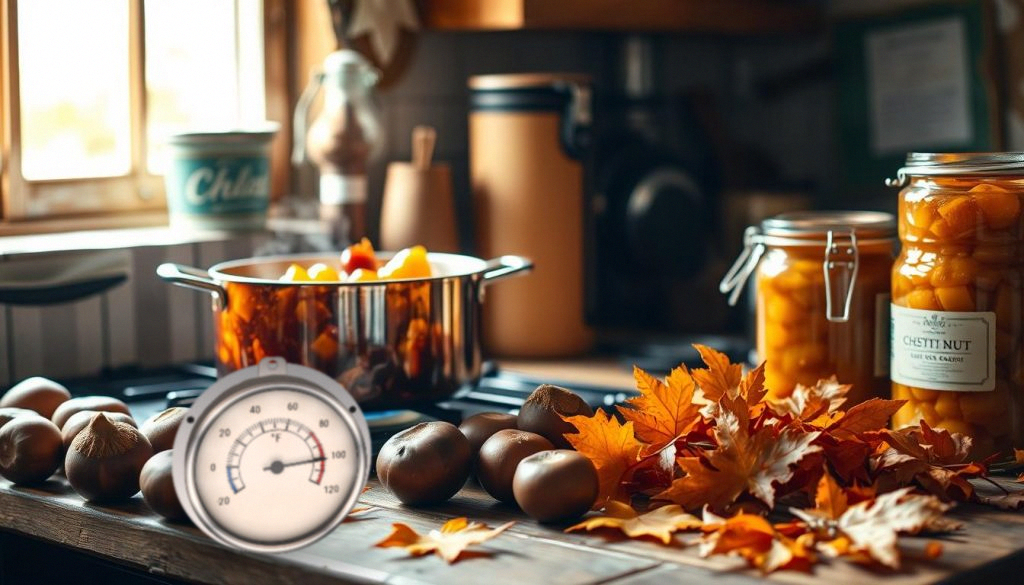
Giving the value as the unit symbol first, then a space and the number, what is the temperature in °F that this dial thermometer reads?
°F 100
